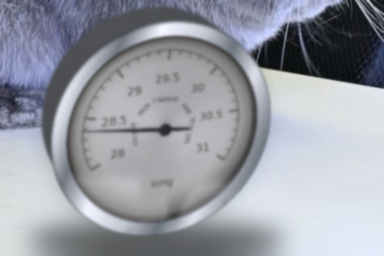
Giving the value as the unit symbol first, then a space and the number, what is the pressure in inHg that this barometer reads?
inHg 28.4
